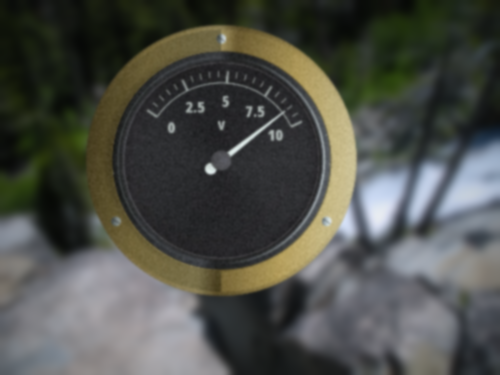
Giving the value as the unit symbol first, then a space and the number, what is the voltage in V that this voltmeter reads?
V 9
